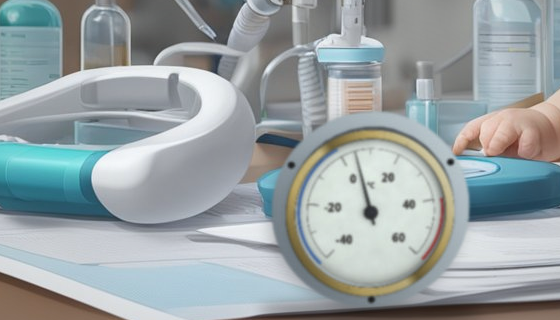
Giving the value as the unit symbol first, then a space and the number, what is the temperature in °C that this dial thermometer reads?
°C 5
